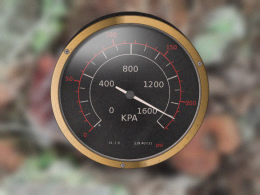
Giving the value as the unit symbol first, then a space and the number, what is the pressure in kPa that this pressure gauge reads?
kPa 1500
